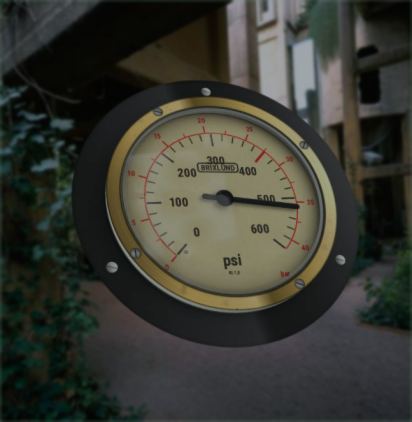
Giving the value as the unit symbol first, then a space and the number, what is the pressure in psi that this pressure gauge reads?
psi 520
